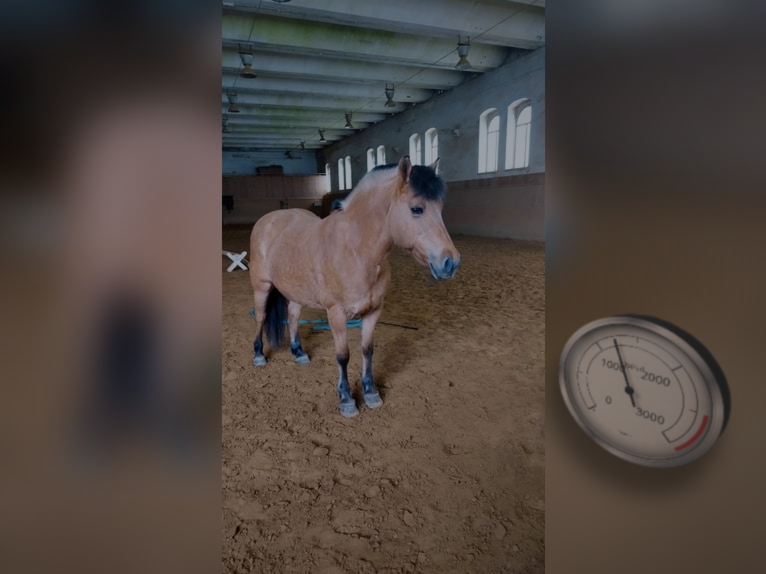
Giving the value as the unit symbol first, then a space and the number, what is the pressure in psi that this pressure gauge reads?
psi 1250
